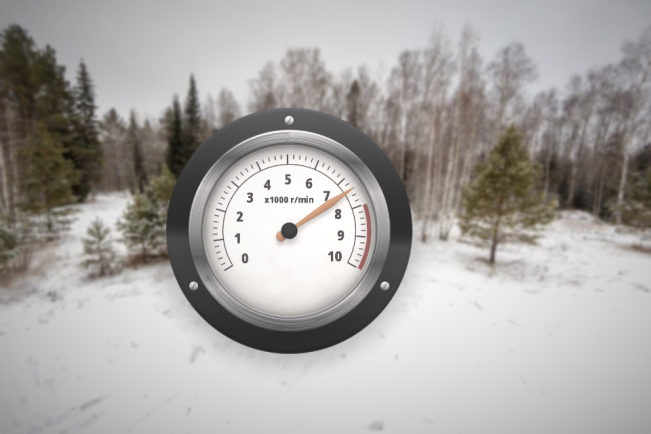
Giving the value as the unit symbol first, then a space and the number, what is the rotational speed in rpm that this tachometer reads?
rpm 7400
